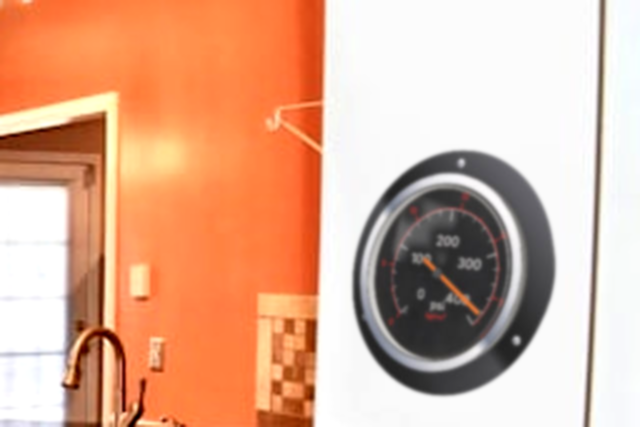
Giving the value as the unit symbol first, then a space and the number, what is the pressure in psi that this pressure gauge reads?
psi 380
